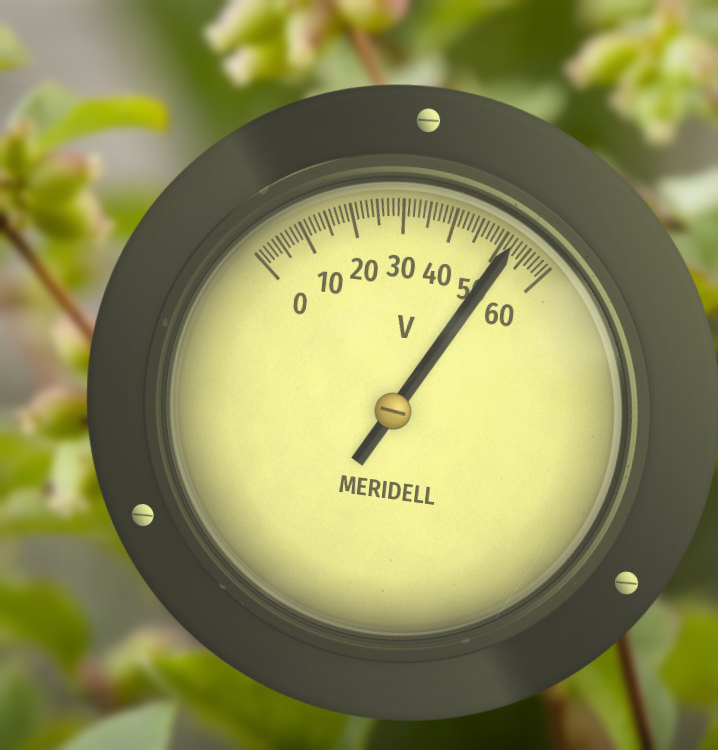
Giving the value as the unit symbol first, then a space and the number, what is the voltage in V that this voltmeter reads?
V 52
